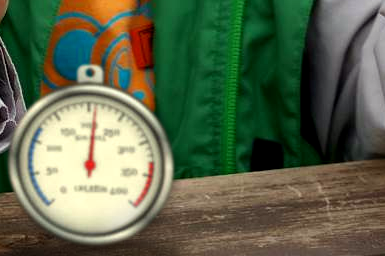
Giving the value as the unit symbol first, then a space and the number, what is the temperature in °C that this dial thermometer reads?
°C 210
